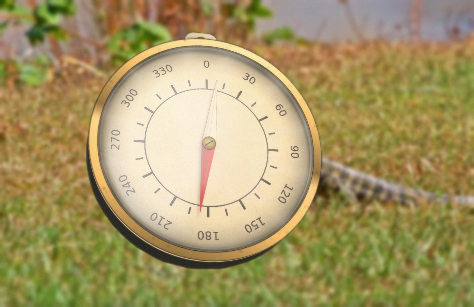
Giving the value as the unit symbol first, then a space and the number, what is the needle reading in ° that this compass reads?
° 187.5
